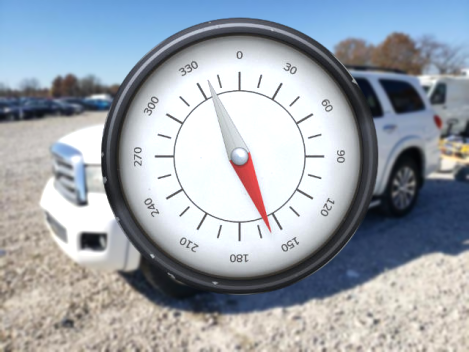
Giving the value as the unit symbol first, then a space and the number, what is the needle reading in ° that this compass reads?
° 157.5
